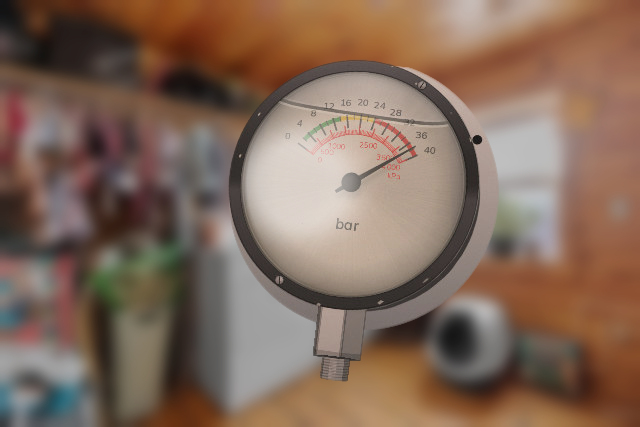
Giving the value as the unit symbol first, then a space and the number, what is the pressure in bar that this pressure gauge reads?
bar 38
